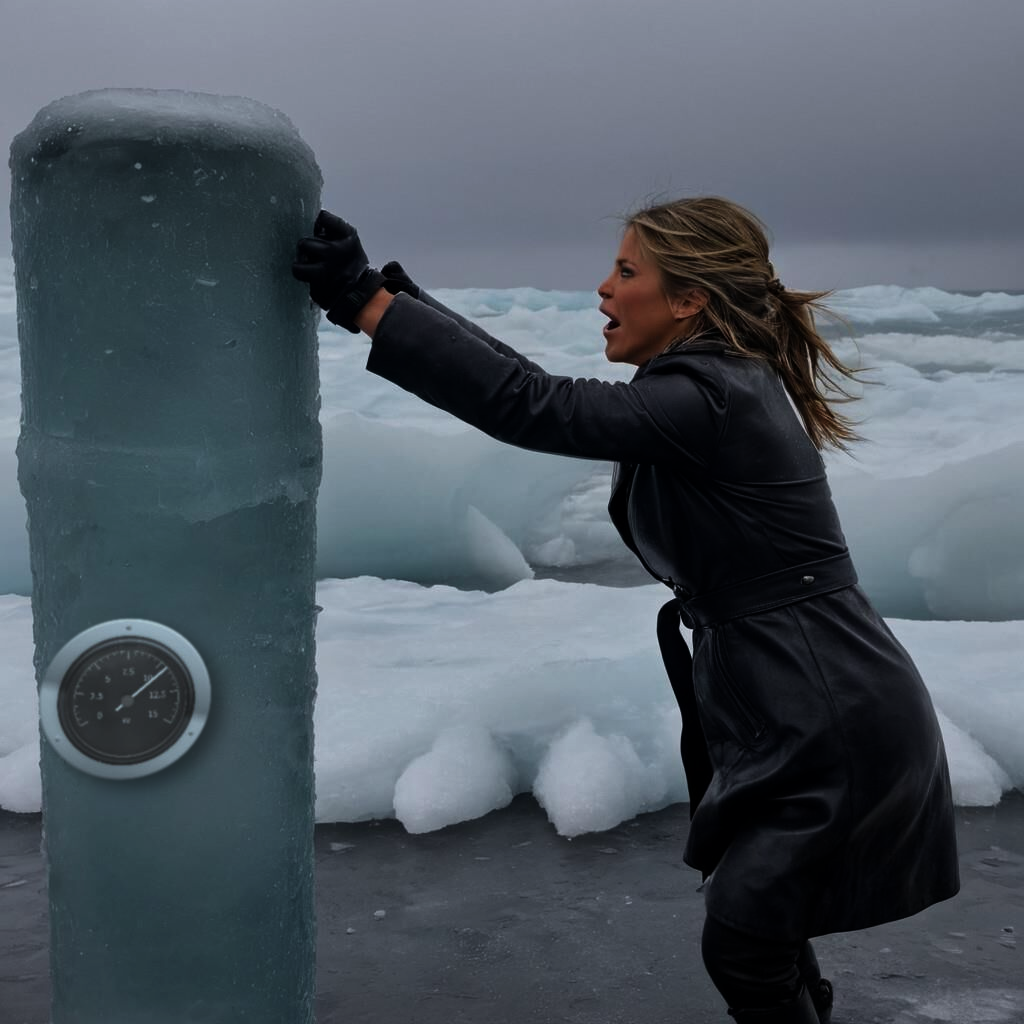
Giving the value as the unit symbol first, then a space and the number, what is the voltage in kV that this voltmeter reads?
kV 10.5
